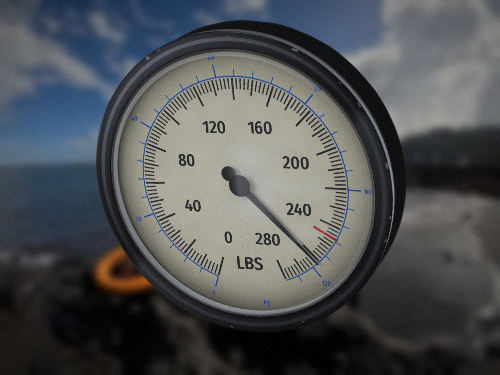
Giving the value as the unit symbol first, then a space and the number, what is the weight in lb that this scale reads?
lb 260
